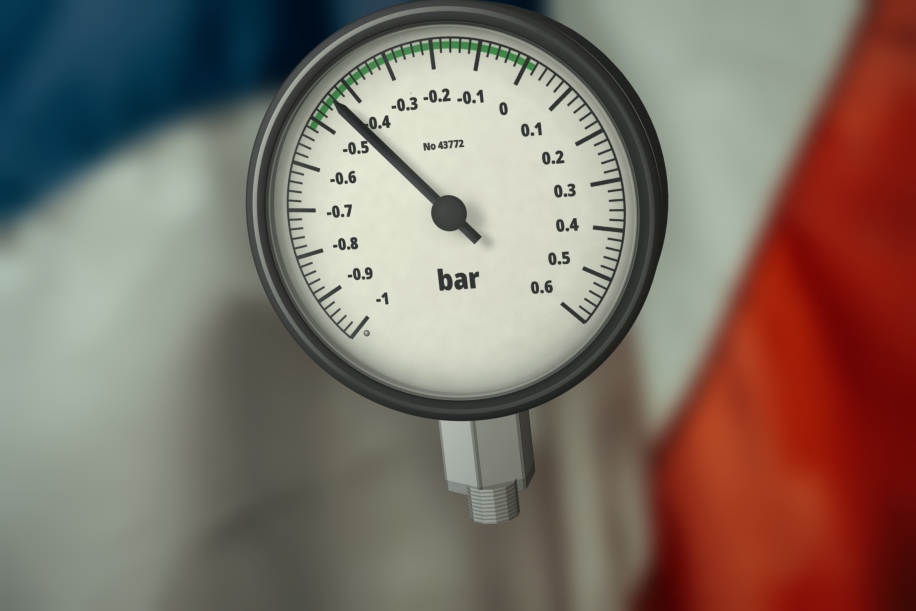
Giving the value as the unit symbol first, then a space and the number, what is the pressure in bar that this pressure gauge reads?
bar -0.44
